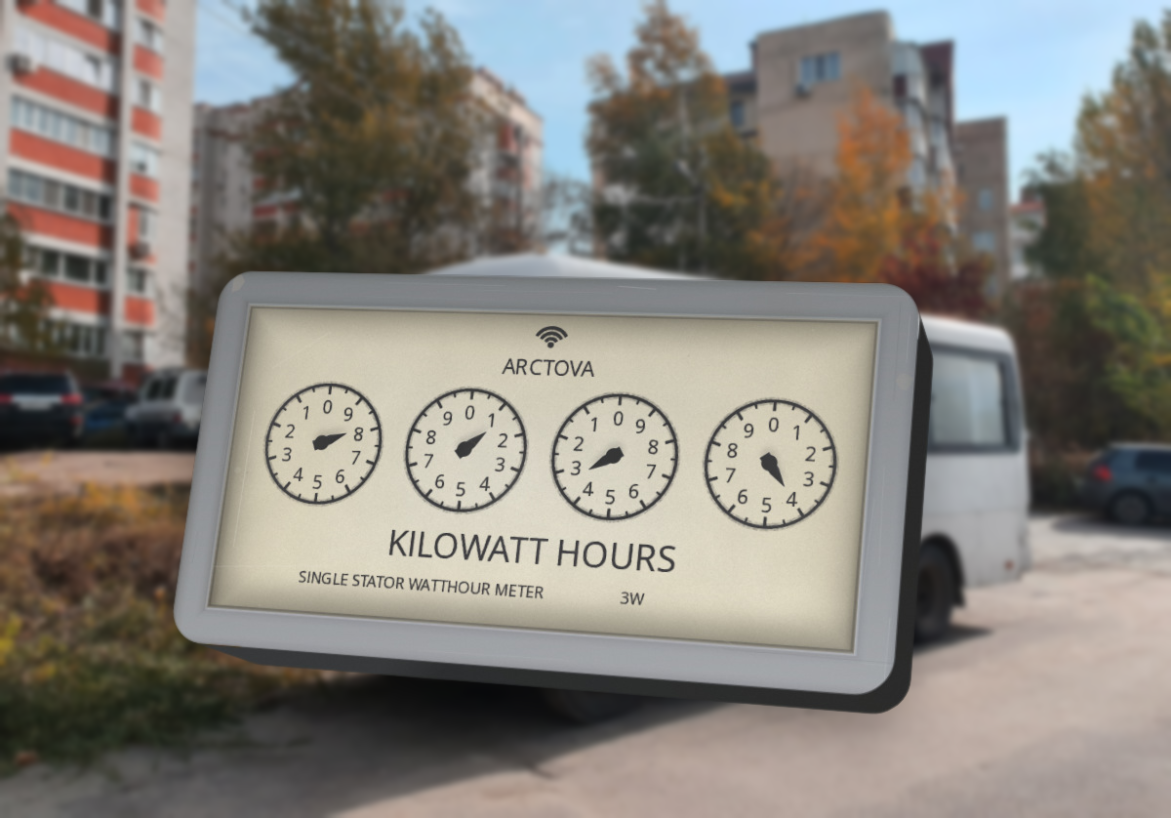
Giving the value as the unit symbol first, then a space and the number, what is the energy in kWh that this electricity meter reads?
kWh 8134
